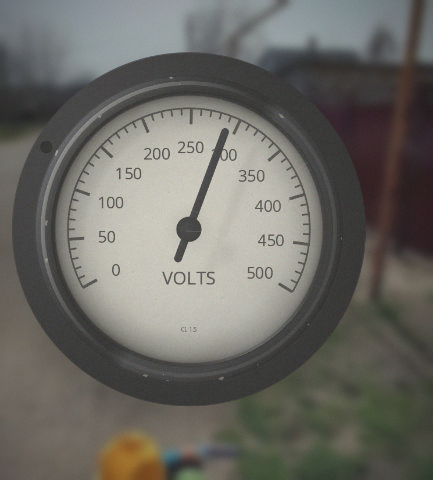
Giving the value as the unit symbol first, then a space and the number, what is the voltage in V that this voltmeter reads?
V 290
